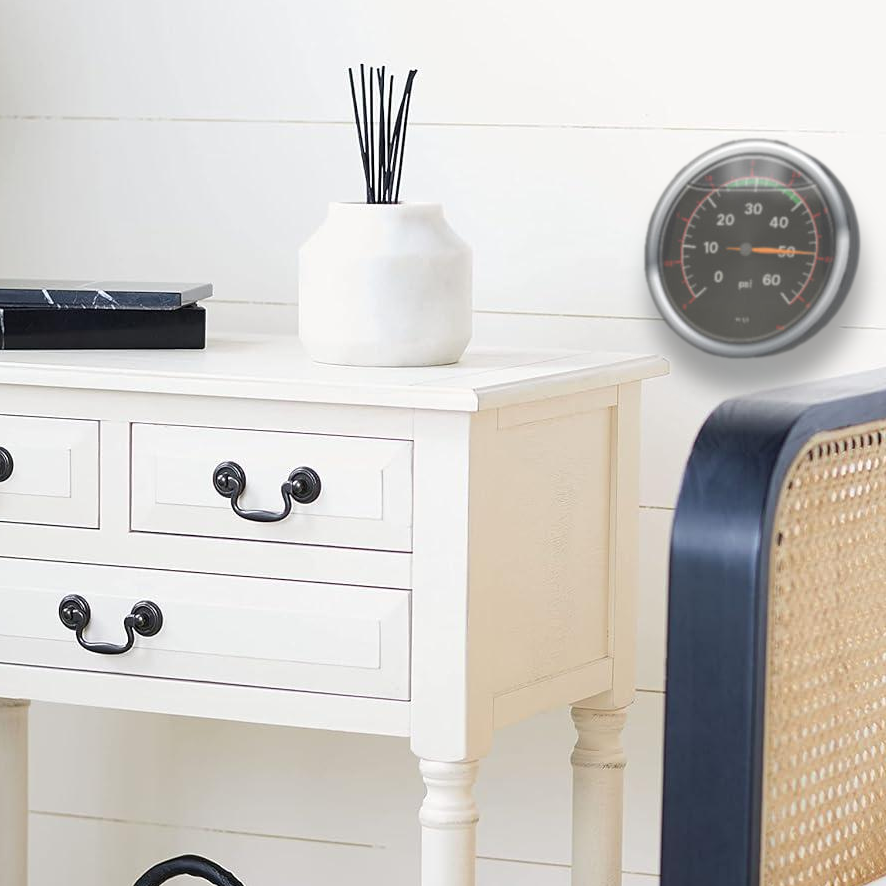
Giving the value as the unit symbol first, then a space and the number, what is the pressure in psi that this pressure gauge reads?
psi 50
